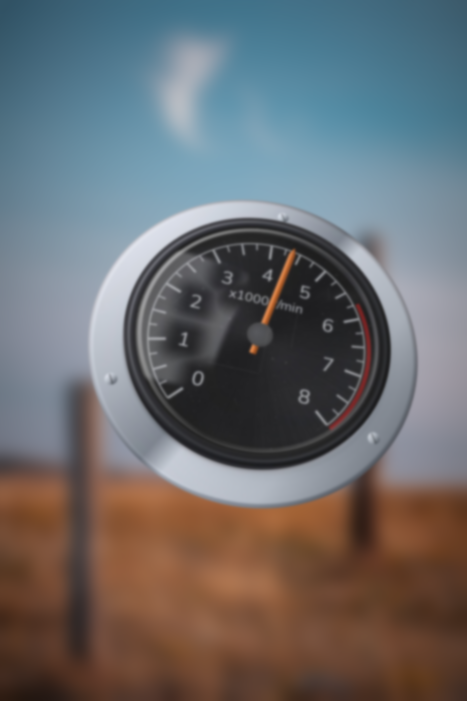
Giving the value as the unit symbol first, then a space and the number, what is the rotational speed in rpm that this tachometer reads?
rpm 4375
